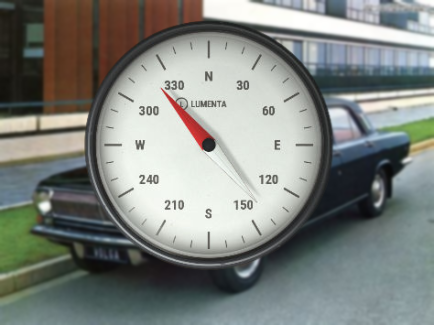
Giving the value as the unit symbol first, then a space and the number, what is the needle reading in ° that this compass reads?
° 320
